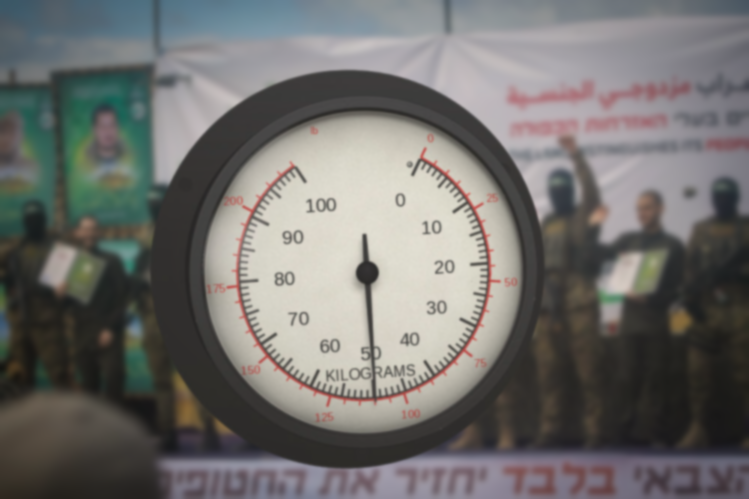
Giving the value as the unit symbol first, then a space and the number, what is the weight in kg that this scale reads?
kg 50
